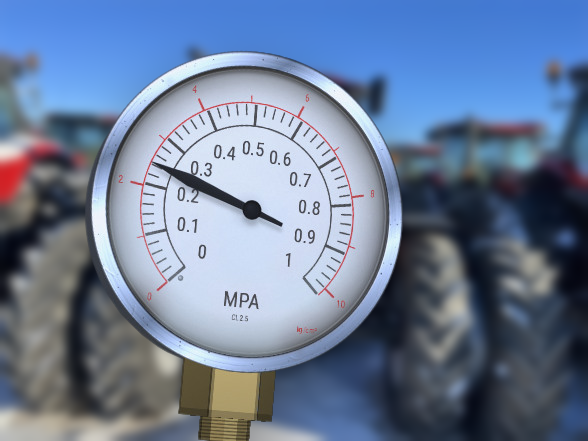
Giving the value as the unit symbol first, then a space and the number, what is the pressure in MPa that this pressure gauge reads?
MPa 0.24
